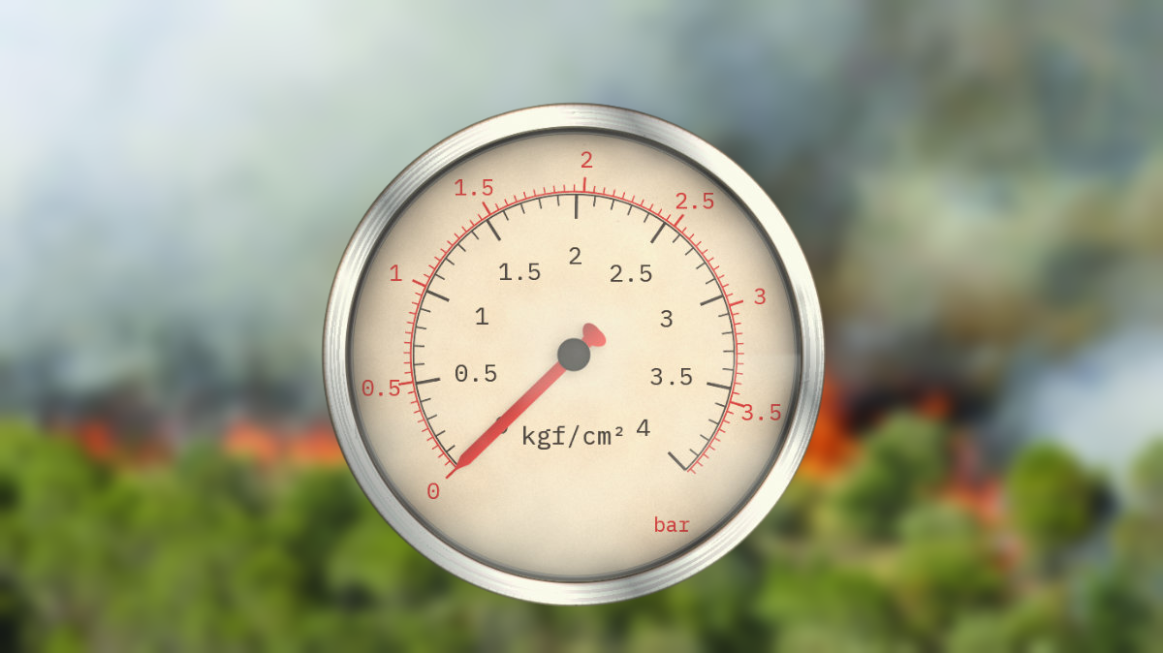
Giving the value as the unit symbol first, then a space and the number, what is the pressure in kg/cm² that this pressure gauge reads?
kg/cm² 0
